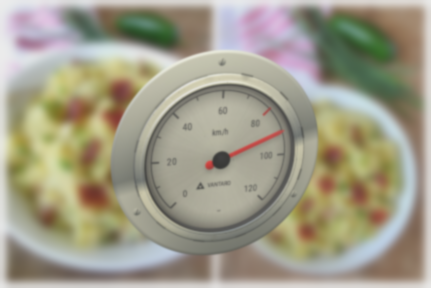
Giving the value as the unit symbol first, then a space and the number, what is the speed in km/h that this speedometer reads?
km/h 90
